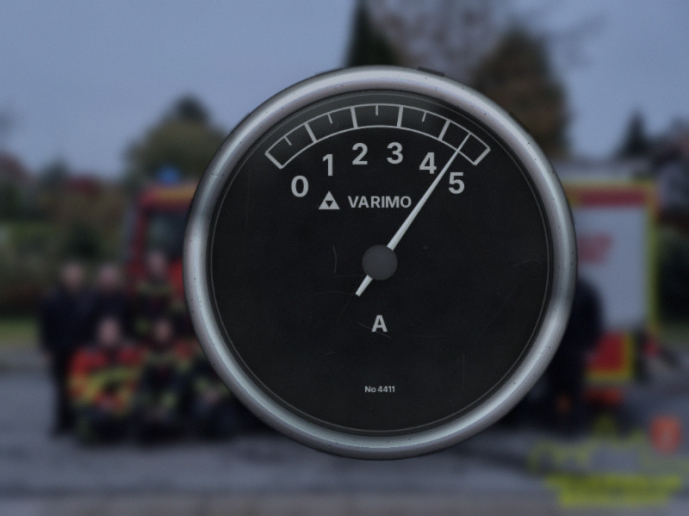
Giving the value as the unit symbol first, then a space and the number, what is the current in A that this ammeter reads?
A 4.5
